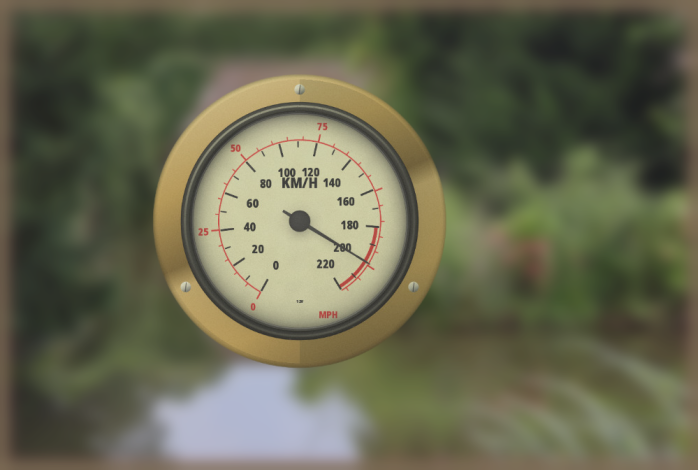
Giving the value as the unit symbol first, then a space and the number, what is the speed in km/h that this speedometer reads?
km/h 200
